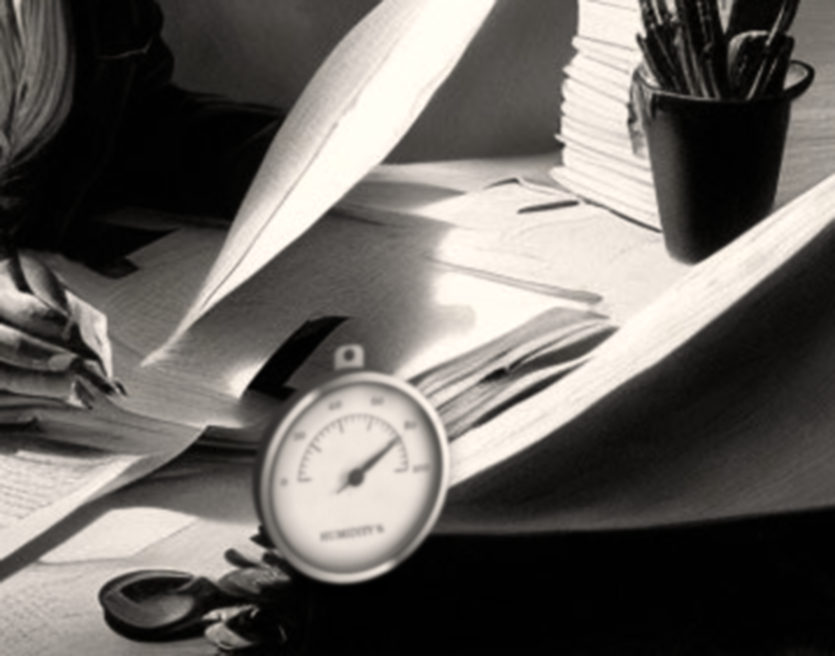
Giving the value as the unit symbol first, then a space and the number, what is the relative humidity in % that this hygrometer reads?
% 80
